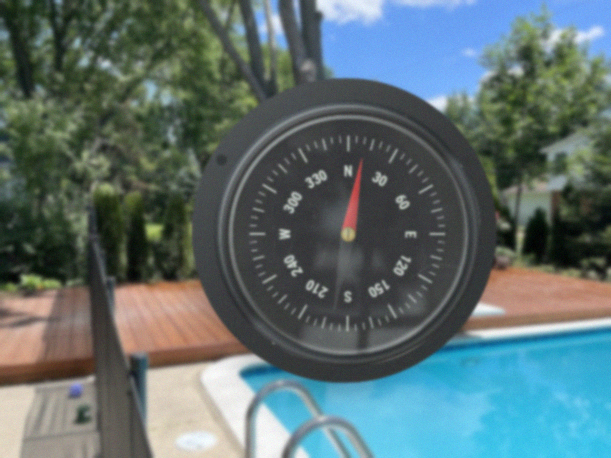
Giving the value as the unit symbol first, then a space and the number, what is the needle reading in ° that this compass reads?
° 10
